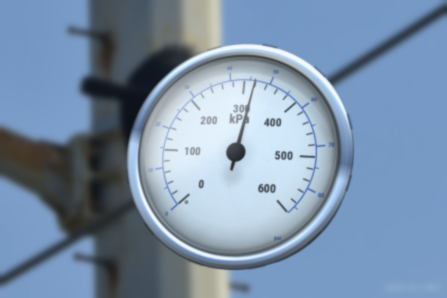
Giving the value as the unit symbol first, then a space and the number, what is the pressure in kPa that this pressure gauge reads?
kPa 320
